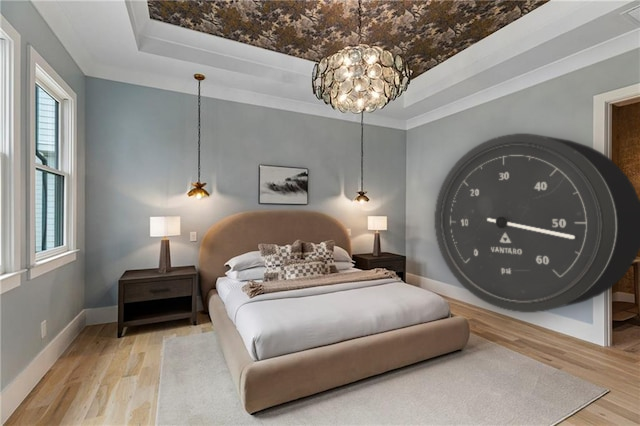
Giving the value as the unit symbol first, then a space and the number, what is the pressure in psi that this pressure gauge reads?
psi 52.5
